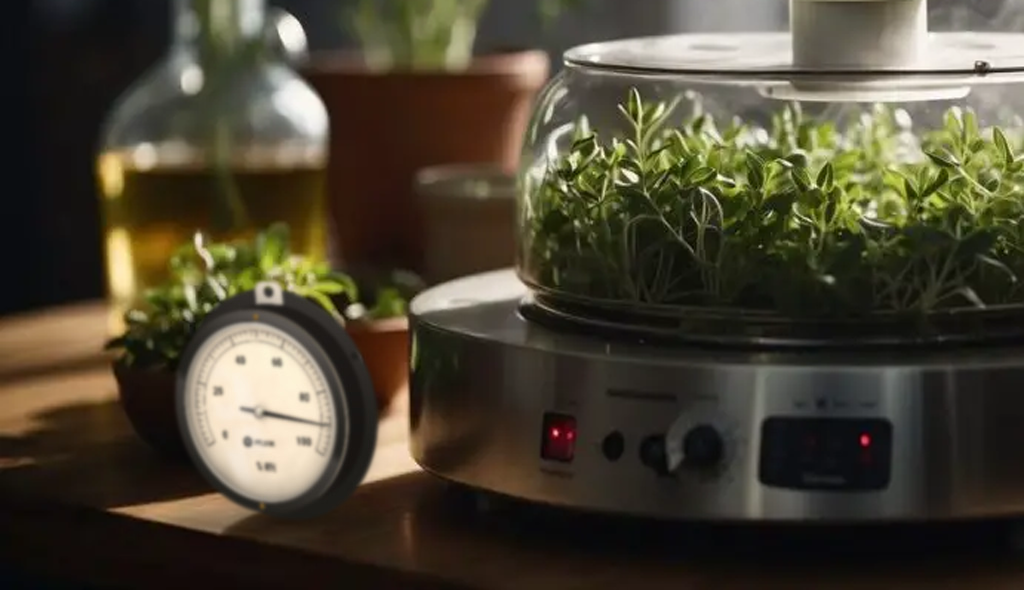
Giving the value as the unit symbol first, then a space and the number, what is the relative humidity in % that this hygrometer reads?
% 90
